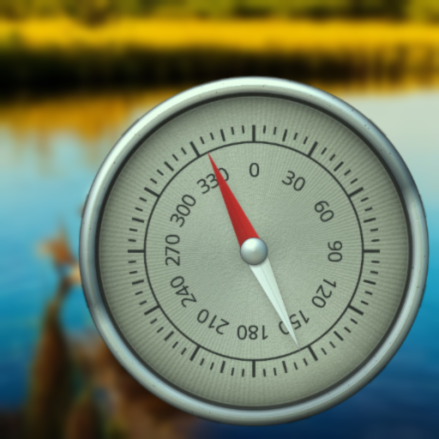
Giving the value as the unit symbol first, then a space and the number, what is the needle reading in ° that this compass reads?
° 335
